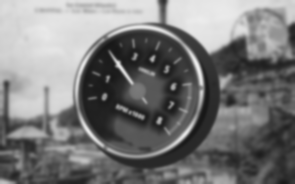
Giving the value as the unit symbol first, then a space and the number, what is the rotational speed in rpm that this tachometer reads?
rpm 2000
